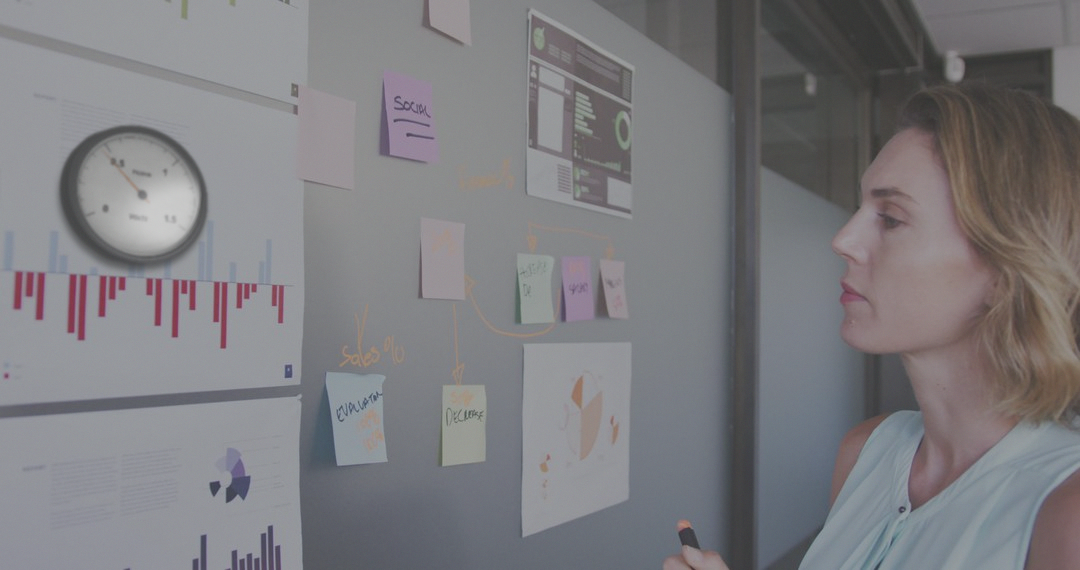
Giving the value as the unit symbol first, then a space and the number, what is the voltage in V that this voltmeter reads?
V 0.45
